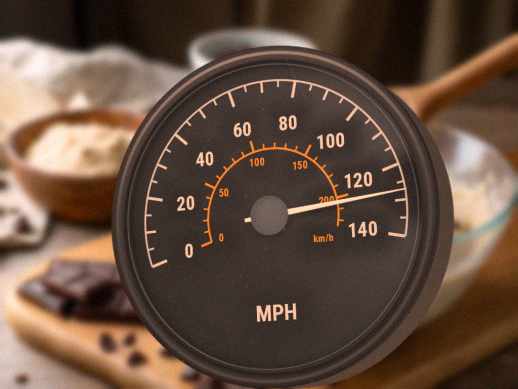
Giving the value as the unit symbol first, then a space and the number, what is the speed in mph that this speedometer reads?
mph 127.5
